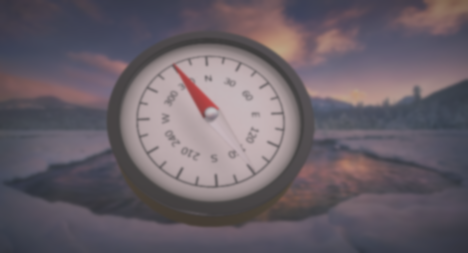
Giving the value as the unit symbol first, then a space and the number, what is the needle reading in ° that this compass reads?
° 330
